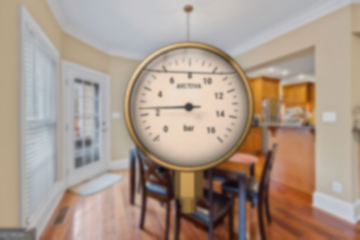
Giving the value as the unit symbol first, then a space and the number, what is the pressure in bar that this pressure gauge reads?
bar 2.5
